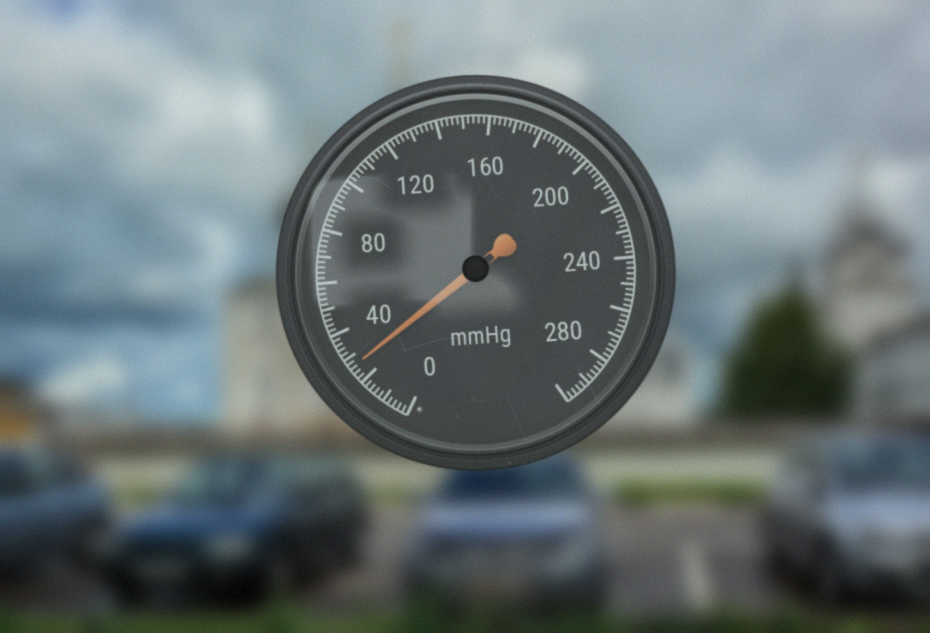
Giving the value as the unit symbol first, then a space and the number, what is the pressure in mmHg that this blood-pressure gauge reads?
mmHg 26
